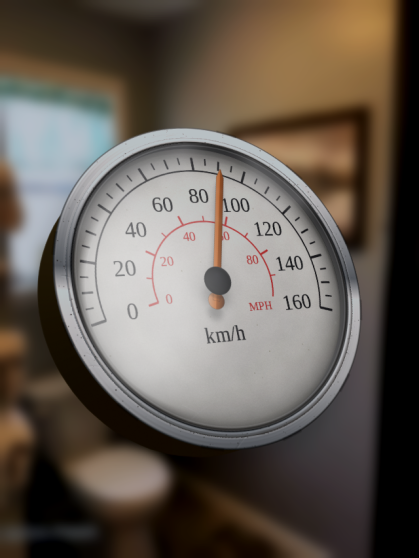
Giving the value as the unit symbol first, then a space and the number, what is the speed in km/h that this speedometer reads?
km/h 90
